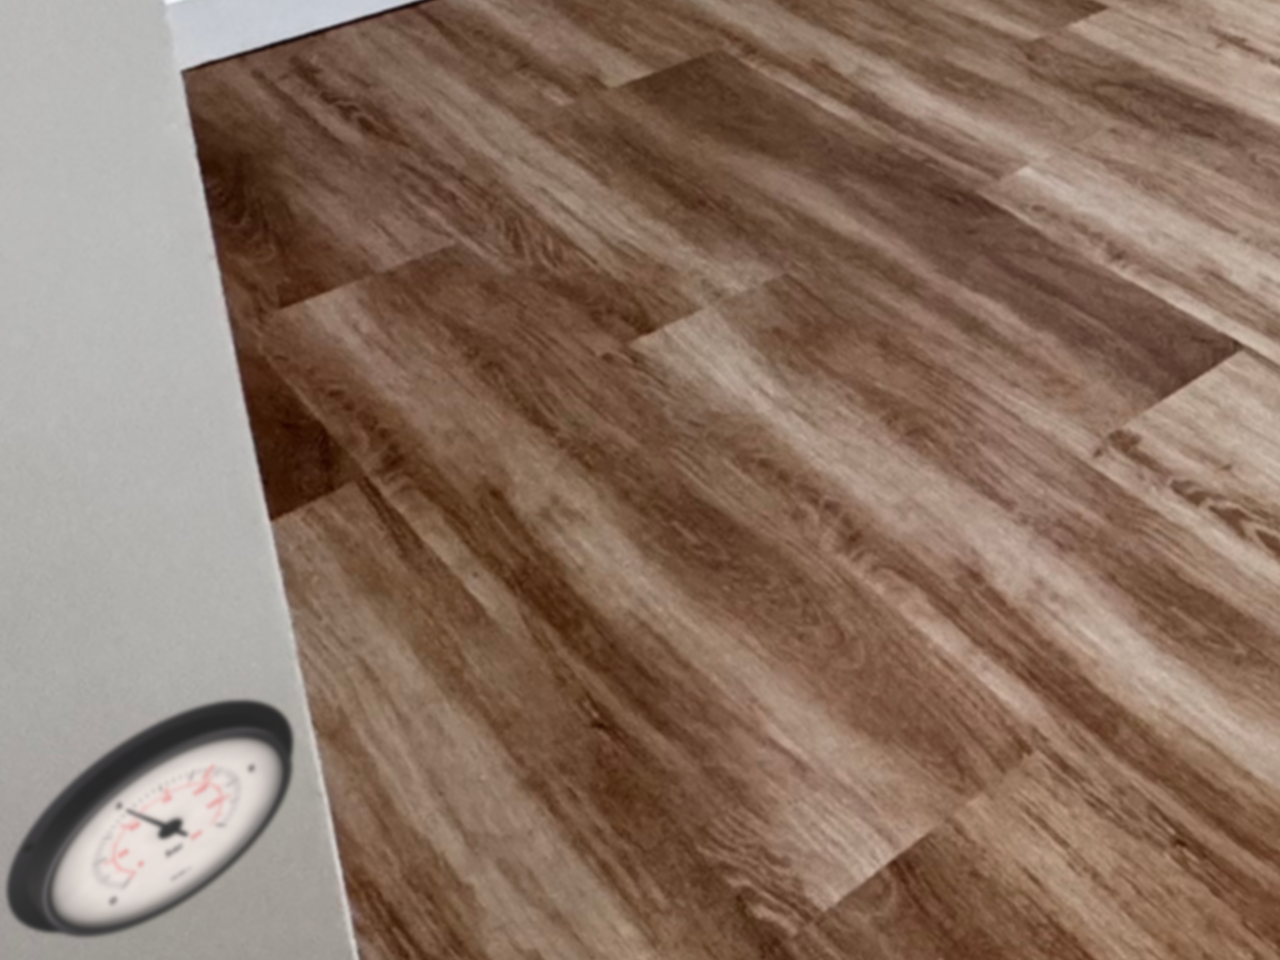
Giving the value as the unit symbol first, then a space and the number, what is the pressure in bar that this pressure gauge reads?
bar 4
